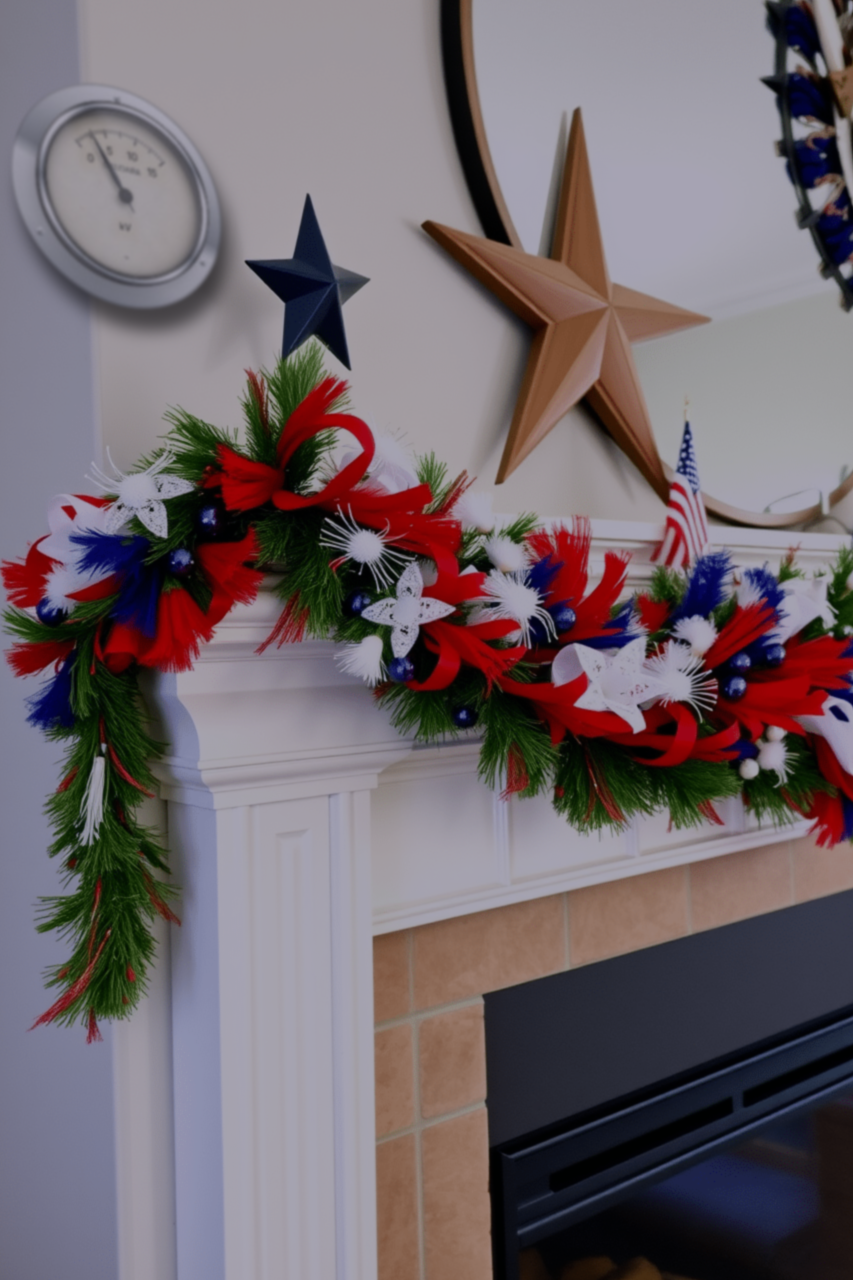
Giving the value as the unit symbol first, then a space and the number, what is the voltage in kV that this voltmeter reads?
kV 2.5
